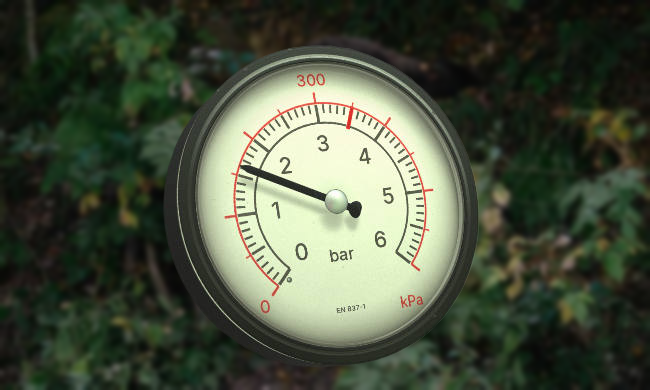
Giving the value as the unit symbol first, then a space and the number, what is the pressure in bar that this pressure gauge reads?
bar 1.6
